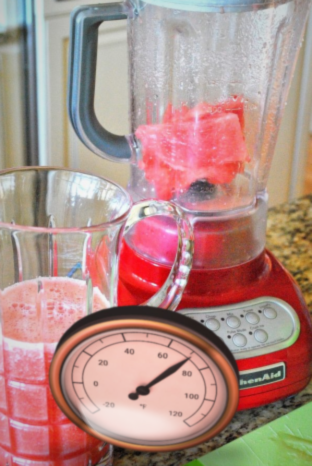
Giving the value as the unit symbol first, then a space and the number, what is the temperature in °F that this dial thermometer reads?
°F 70
